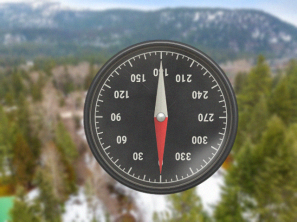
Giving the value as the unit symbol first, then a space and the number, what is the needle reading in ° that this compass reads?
° 0
